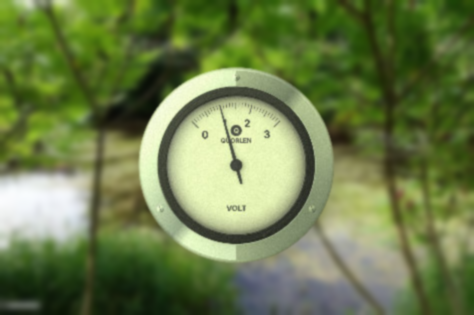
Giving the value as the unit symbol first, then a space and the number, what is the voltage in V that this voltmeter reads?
V 1
